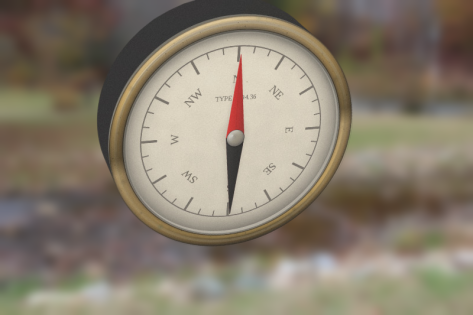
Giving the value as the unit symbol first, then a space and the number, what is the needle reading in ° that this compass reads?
° 0
